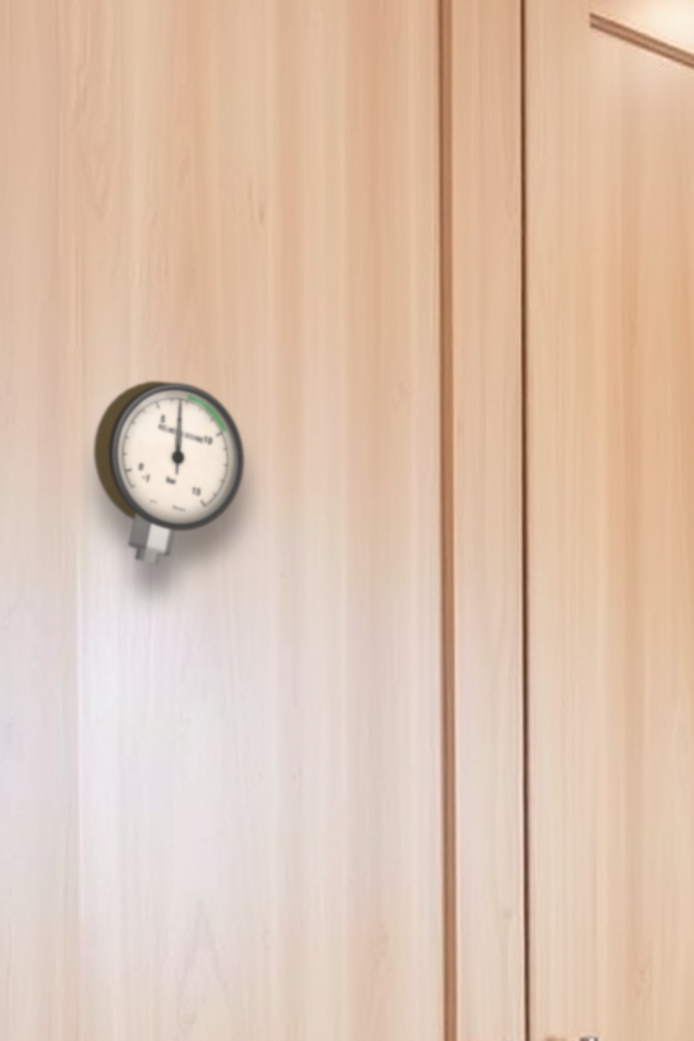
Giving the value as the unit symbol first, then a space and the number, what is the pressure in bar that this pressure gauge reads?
bar 6.5
